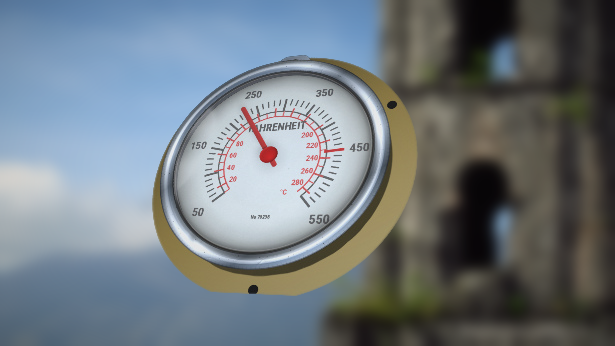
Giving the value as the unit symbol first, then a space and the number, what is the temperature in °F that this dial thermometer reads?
°F 230
